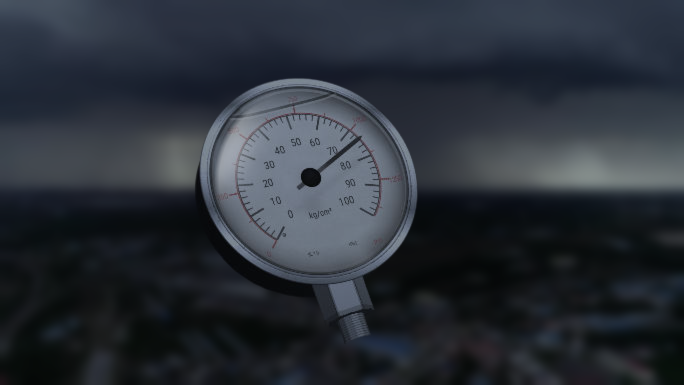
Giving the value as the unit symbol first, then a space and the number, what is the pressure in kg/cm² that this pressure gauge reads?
kg/cm² 74
